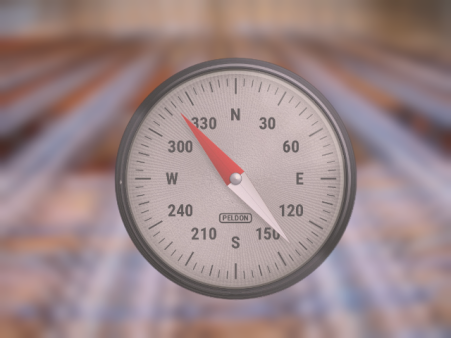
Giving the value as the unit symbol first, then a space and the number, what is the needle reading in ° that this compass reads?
° 320
